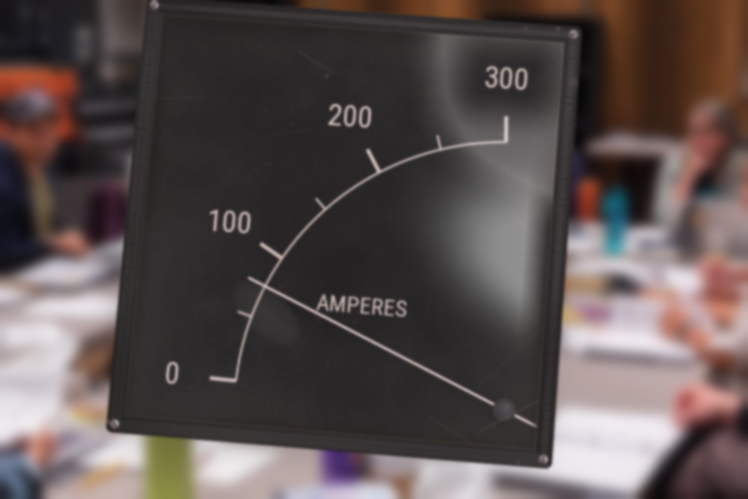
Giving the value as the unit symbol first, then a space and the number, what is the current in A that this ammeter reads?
A 75
